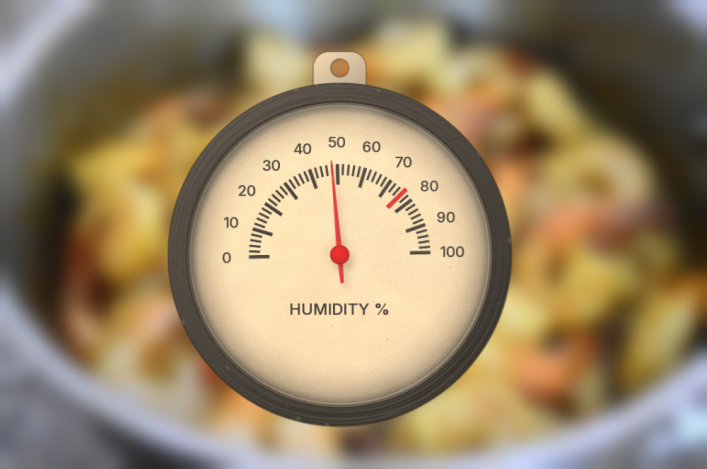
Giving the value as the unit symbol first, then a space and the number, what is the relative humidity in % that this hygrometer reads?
% 48
